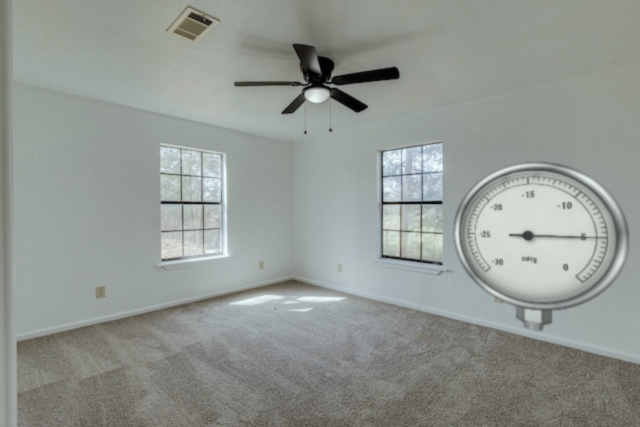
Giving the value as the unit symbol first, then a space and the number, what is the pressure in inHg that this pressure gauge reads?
inHg -5
